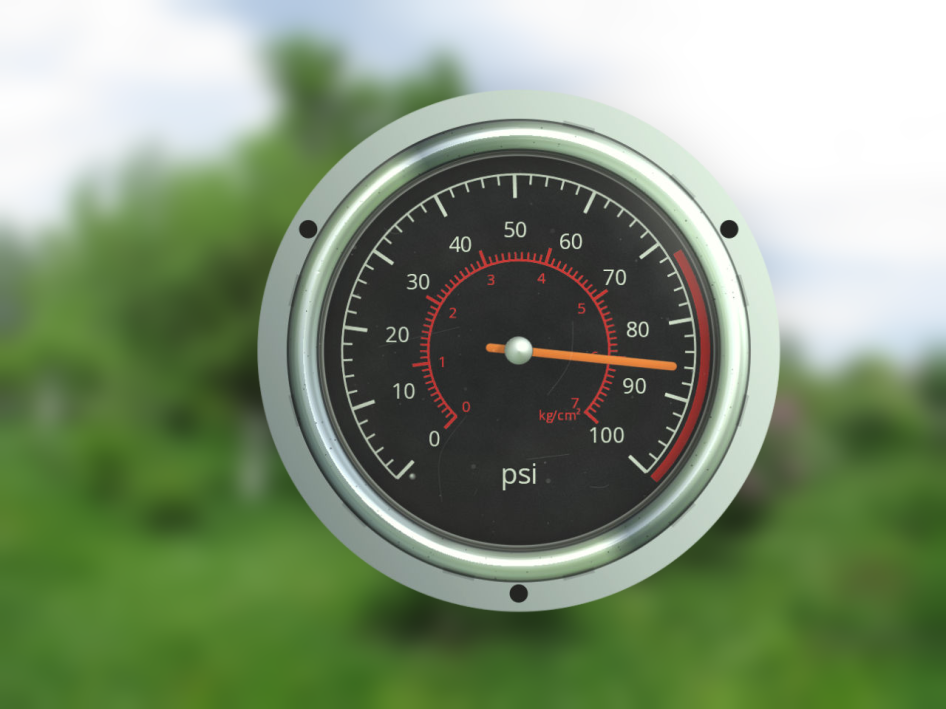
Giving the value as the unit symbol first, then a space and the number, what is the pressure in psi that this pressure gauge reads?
psi 86
